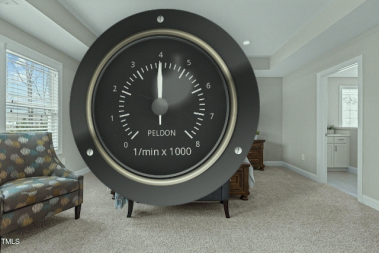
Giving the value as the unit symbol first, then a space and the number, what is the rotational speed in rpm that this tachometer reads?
rpm 4000
